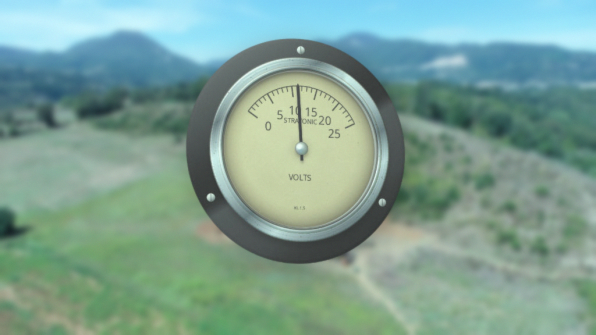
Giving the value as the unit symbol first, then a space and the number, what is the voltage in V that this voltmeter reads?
V 11
